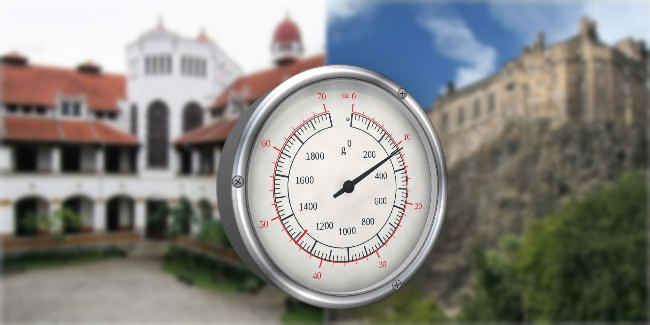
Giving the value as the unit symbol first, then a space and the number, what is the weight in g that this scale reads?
g 300
